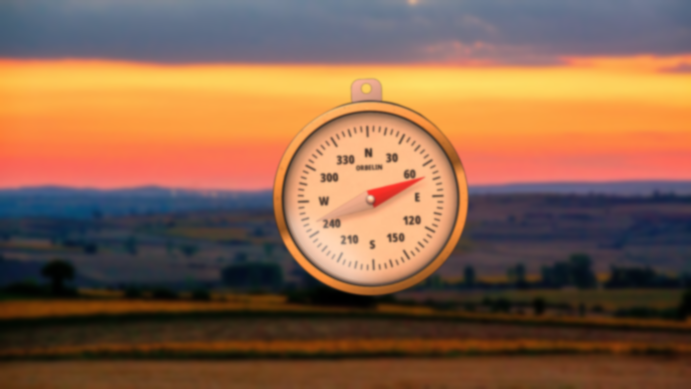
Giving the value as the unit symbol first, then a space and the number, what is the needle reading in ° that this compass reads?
° 70
